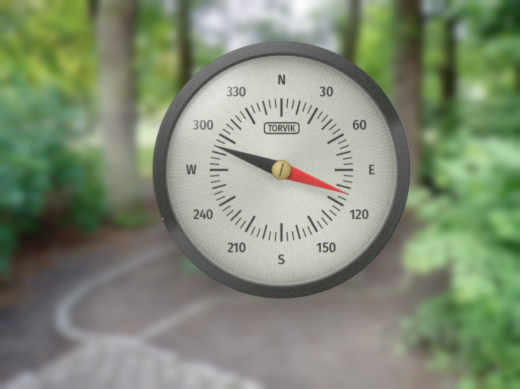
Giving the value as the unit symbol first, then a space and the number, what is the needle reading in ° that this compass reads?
° 110
